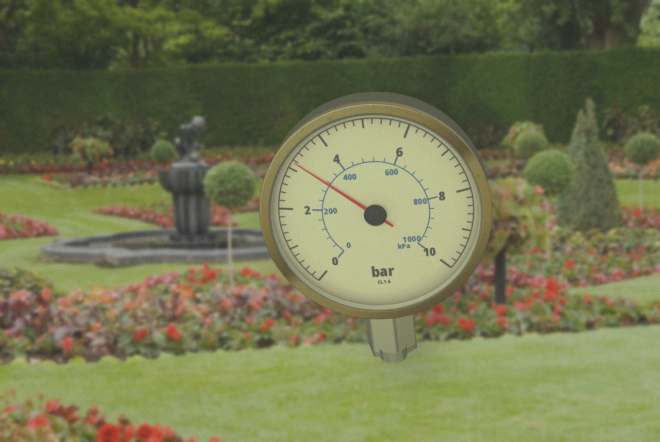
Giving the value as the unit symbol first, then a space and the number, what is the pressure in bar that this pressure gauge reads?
bar 3.2
